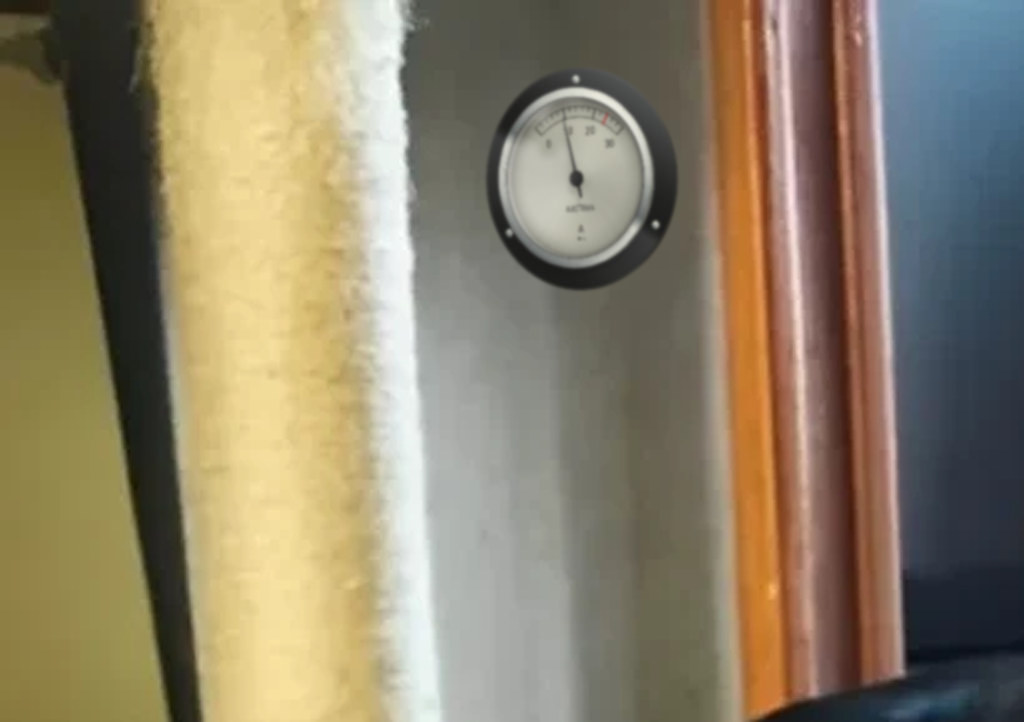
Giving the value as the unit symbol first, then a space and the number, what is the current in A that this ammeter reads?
A 10
